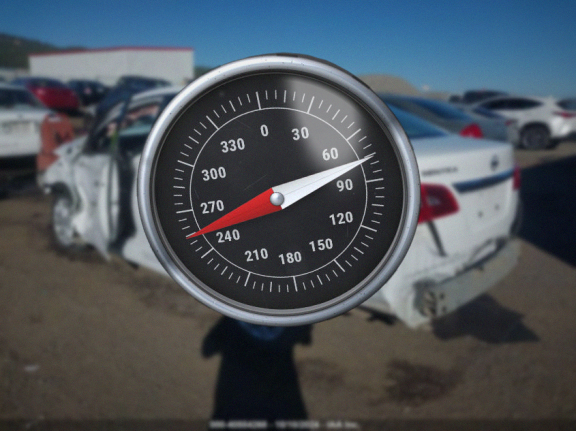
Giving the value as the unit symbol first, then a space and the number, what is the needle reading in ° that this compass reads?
° 255
